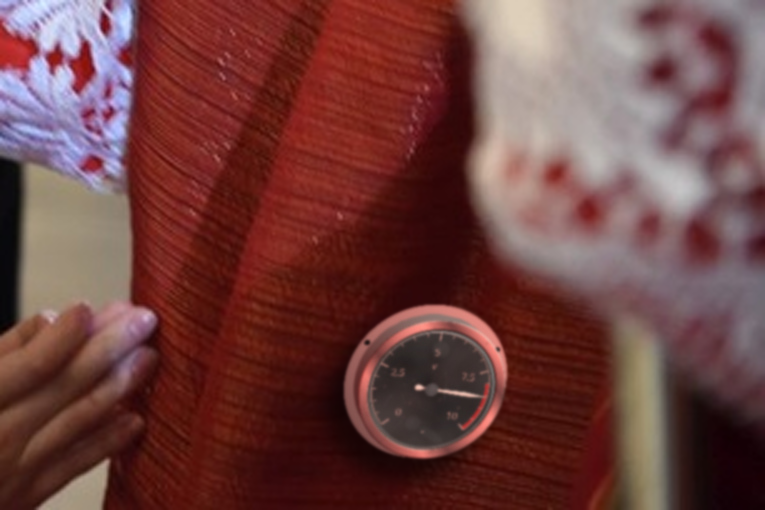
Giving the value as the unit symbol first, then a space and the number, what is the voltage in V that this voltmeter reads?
V 8.5
